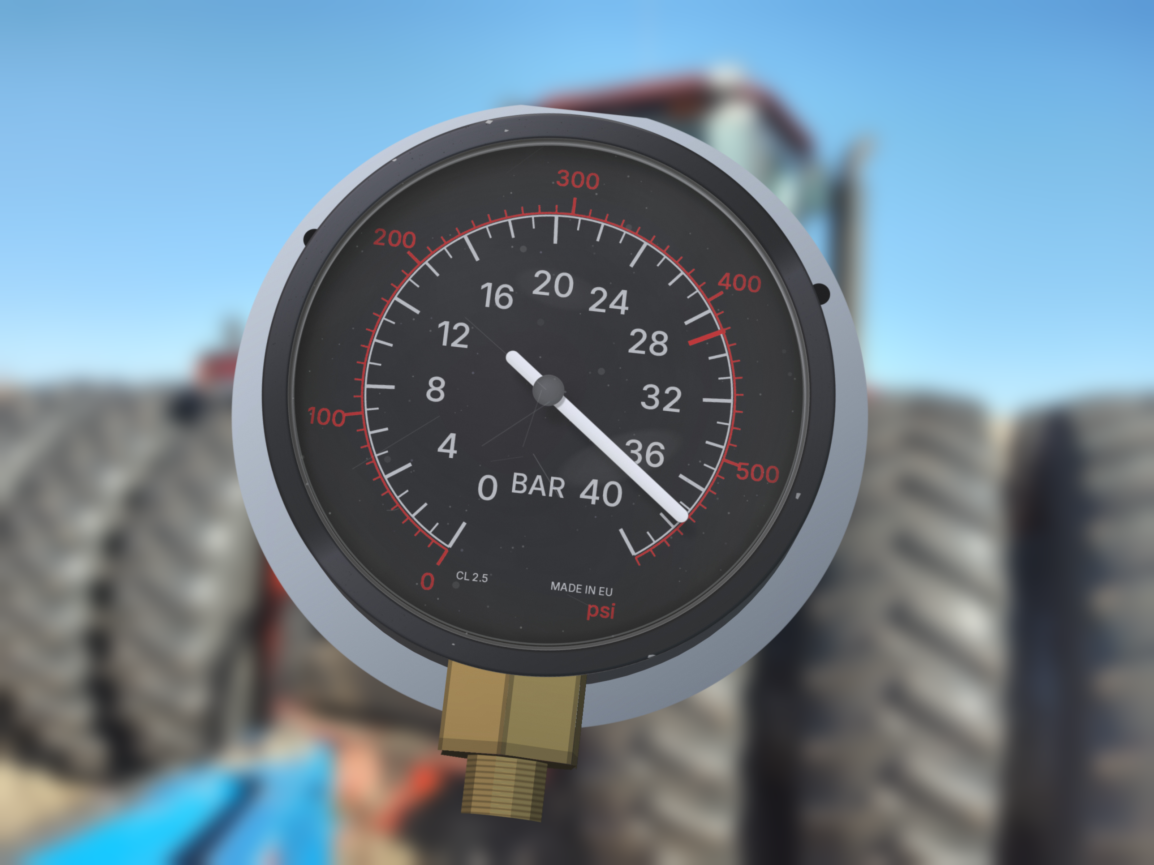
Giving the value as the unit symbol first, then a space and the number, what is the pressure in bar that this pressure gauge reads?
bar 37.5
